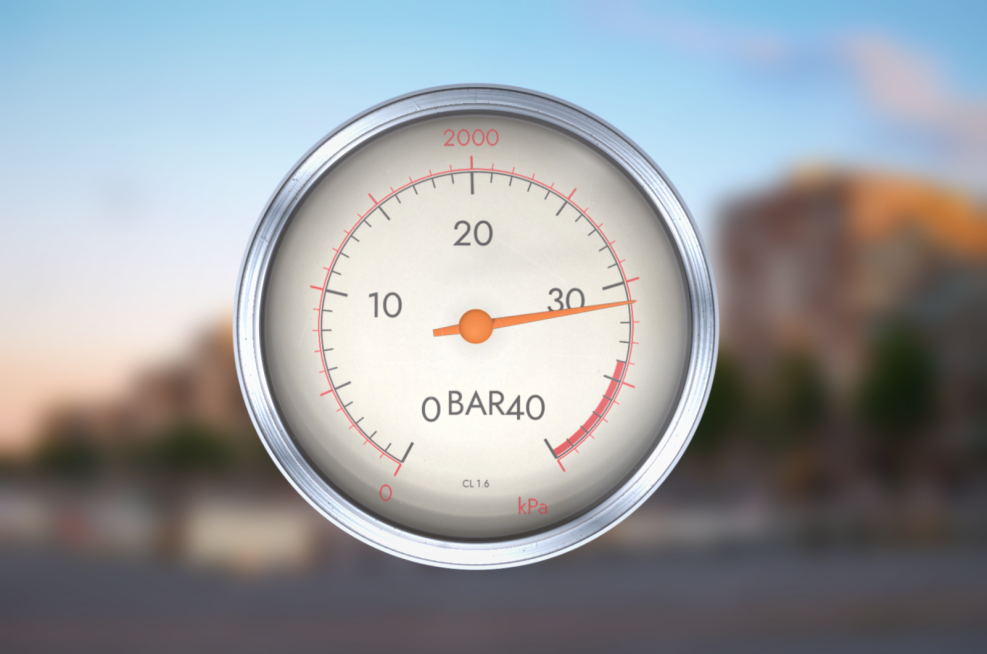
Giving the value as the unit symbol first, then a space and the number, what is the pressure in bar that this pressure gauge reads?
bar 31
